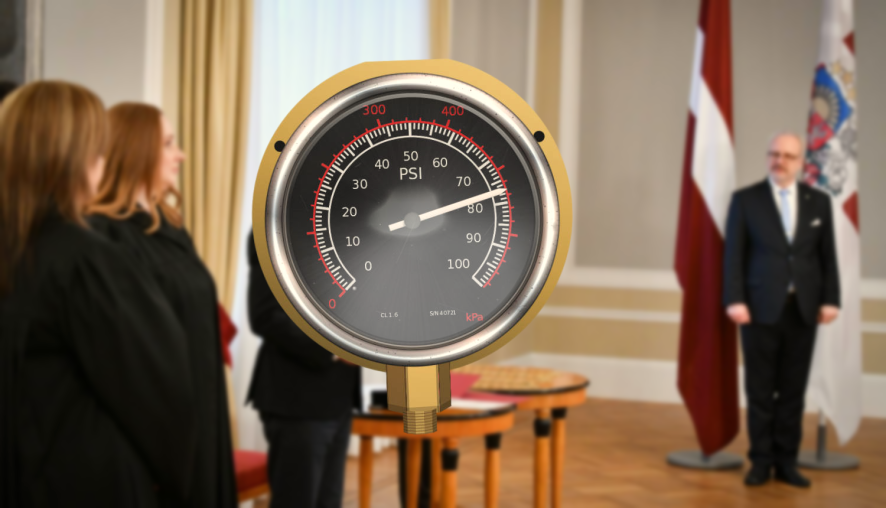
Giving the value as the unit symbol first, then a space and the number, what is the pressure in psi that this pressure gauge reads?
psi 77
